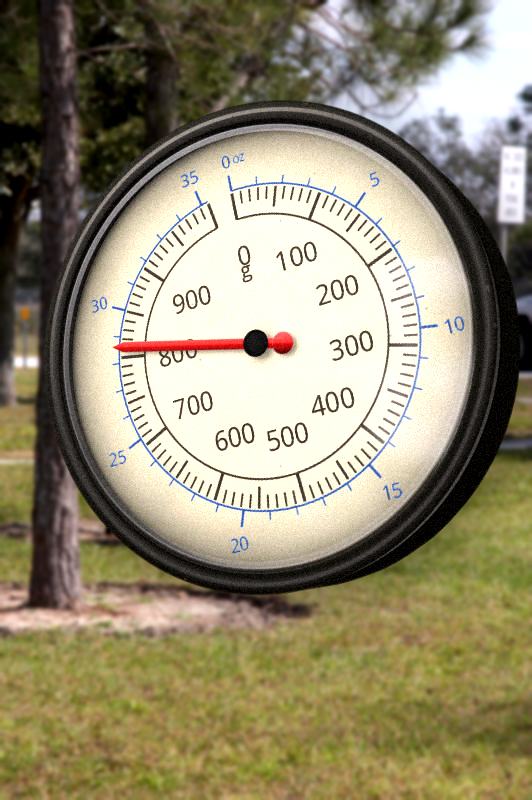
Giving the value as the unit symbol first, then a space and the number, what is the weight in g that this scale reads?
g 810
